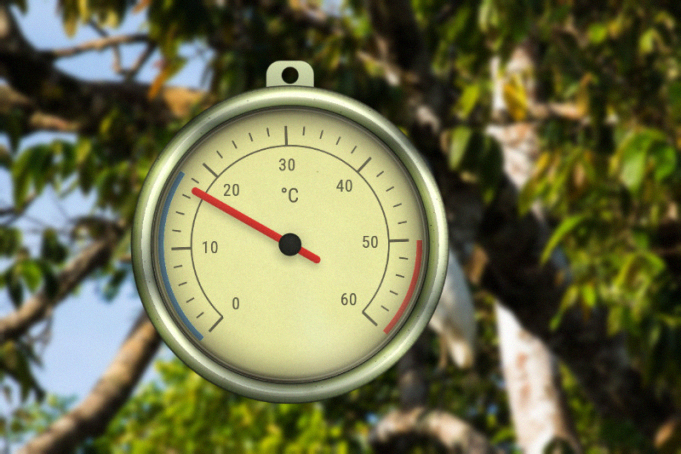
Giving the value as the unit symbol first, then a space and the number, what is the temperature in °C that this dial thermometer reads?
°C 17
